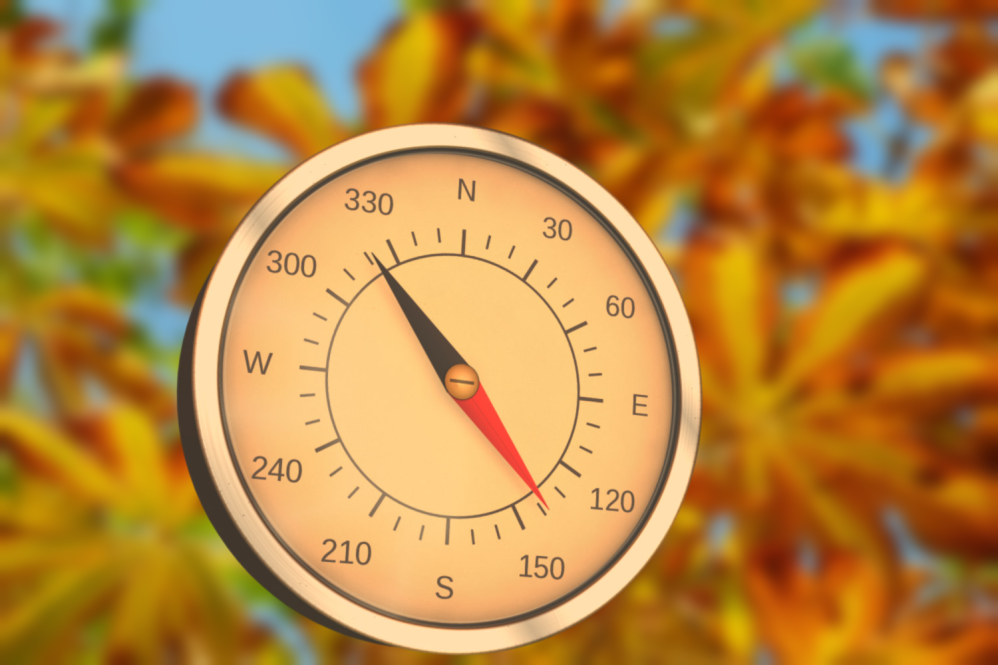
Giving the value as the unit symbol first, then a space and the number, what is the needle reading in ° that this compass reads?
° 140
